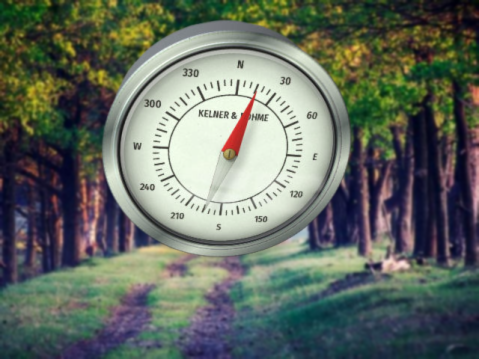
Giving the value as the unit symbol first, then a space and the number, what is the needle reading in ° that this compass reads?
° 15
